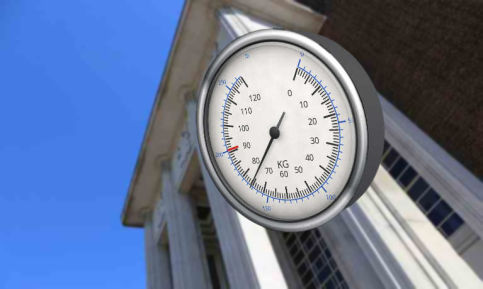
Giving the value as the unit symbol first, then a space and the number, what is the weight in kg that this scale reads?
kg 75
